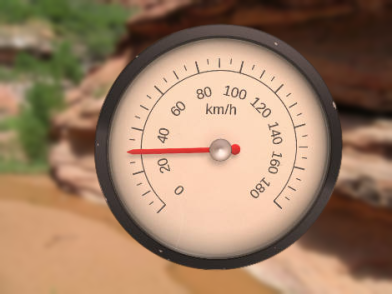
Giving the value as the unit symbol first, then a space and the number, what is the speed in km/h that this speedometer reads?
km/h 30
